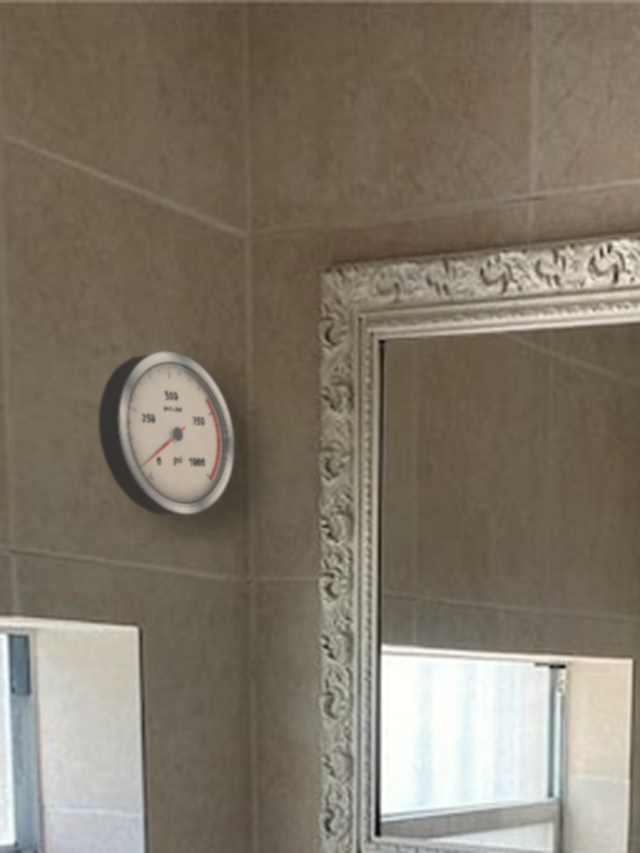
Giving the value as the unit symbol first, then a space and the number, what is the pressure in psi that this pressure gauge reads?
psi 50
